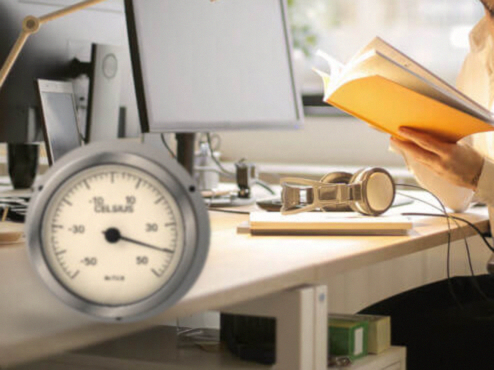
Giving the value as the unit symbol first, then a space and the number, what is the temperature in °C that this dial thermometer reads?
°C 40
